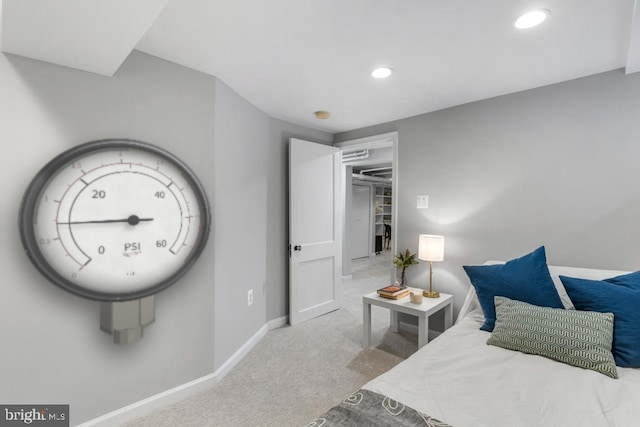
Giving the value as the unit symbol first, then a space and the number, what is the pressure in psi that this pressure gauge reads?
psi 10
